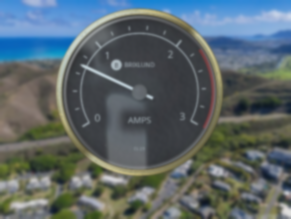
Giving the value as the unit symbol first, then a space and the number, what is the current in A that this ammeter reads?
A 0.7
